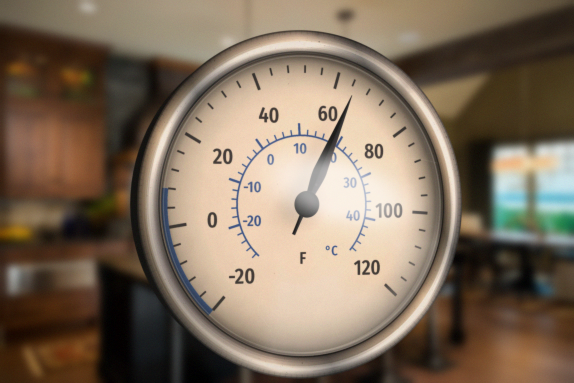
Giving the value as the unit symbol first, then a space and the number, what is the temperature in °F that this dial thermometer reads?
°F 64
